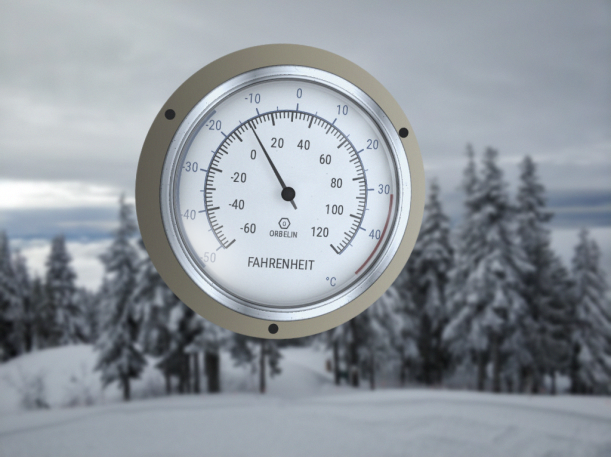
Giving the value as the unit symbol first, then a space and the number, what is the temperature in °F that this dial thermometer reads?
°F 8
